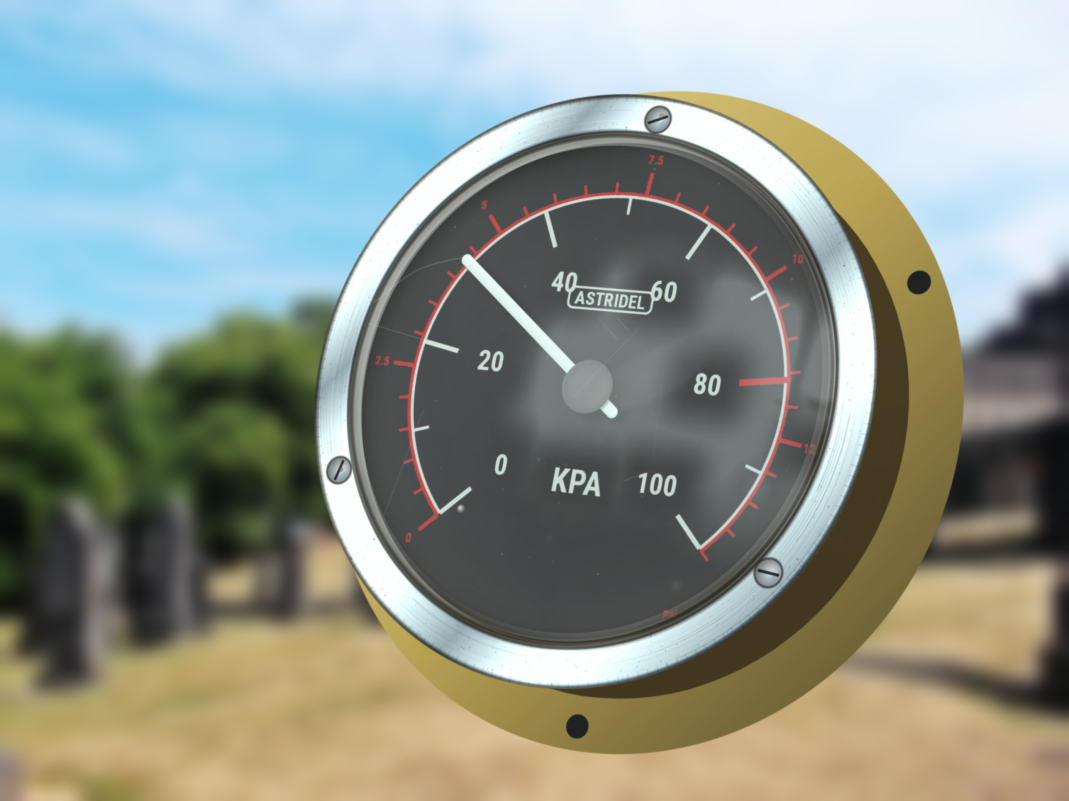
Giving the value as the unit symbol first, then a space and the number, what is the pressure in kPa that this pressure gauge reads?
kPa 30
